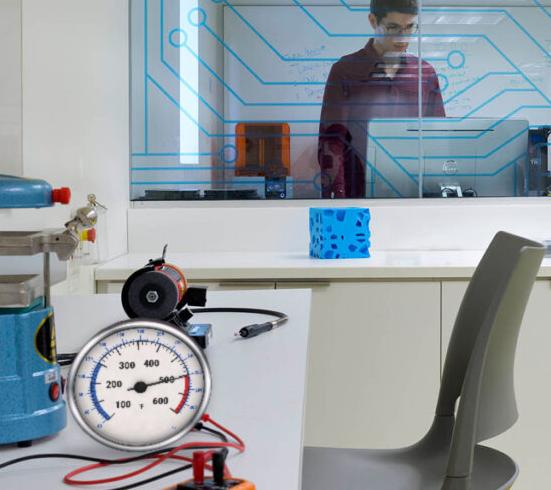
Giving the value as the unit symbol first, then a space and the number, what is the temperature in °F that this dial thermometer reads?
°F 500
